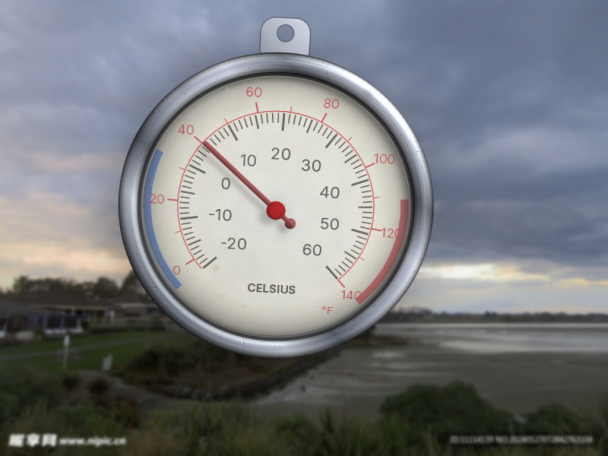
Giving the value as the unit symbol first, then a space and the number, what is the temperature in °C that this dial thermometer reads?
°C 5
